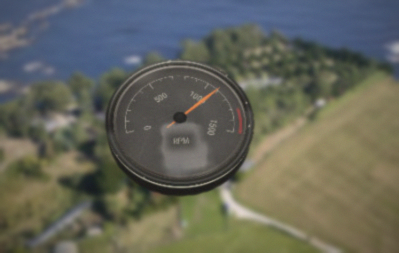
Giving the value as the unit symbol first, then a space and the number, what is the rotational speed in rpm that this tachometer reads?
rpm 1100
